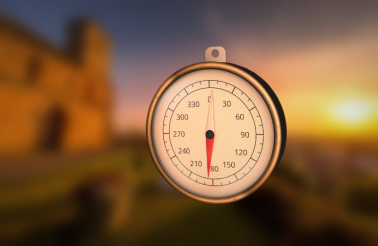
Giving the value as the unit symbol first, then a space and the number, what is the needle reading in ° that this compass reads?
° 185
